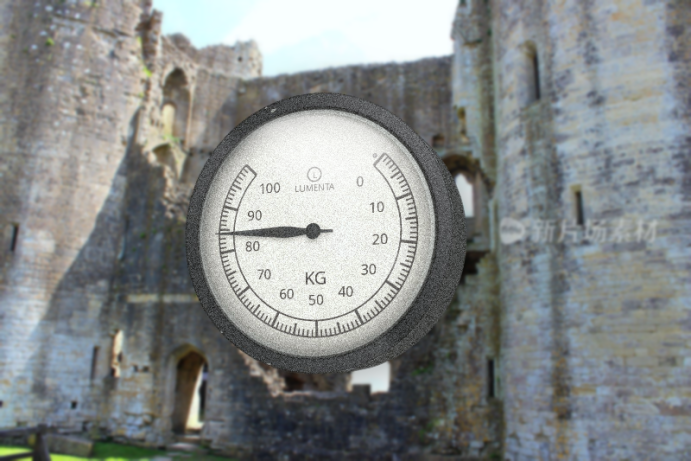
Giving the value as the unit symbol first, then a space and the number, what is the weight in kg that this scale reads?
kg 84
